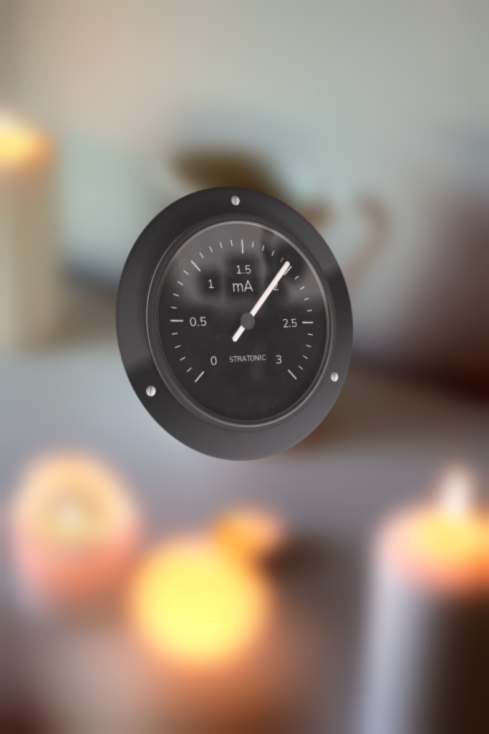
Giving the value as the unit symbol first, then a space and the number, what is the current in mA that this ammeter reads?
mA 1.95
